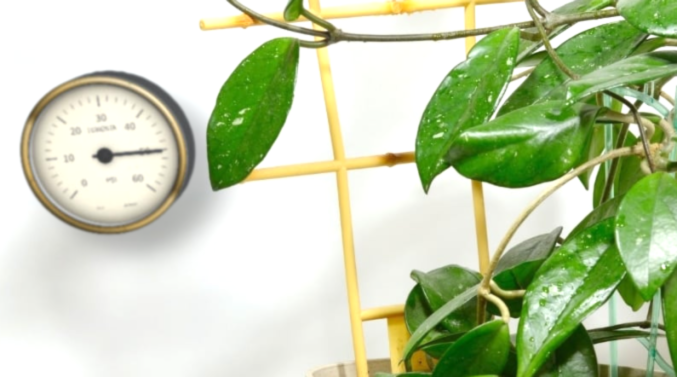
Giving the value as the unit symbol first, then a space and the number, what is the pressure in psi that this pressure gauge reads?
psi 50
